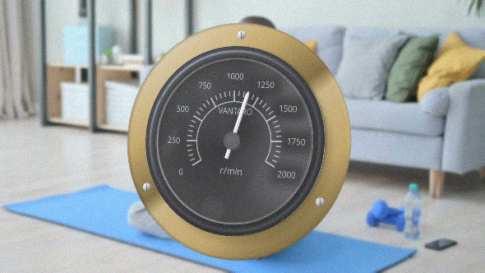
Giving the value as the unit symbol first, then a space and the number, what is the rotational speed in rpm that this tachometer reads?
rpm 1150
